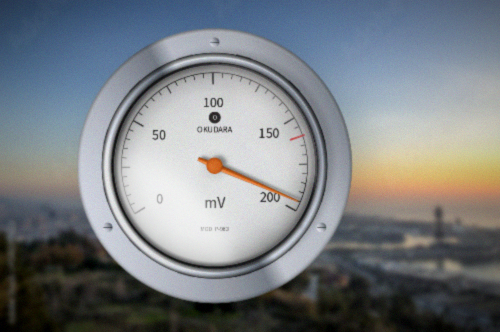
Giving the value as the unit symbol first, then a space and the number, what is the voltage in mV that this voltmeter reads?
mV 195
